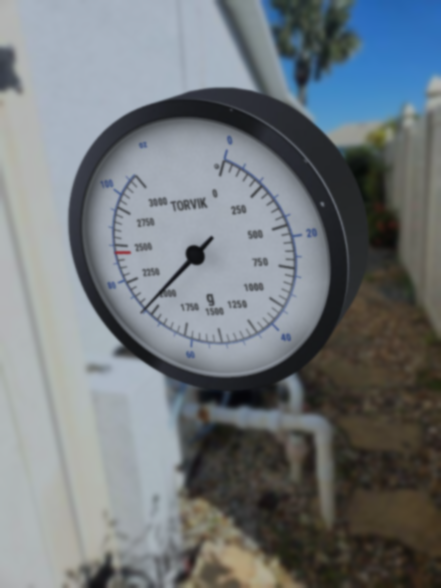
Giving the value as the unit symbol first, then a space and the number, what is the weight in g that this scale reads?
g 2050
